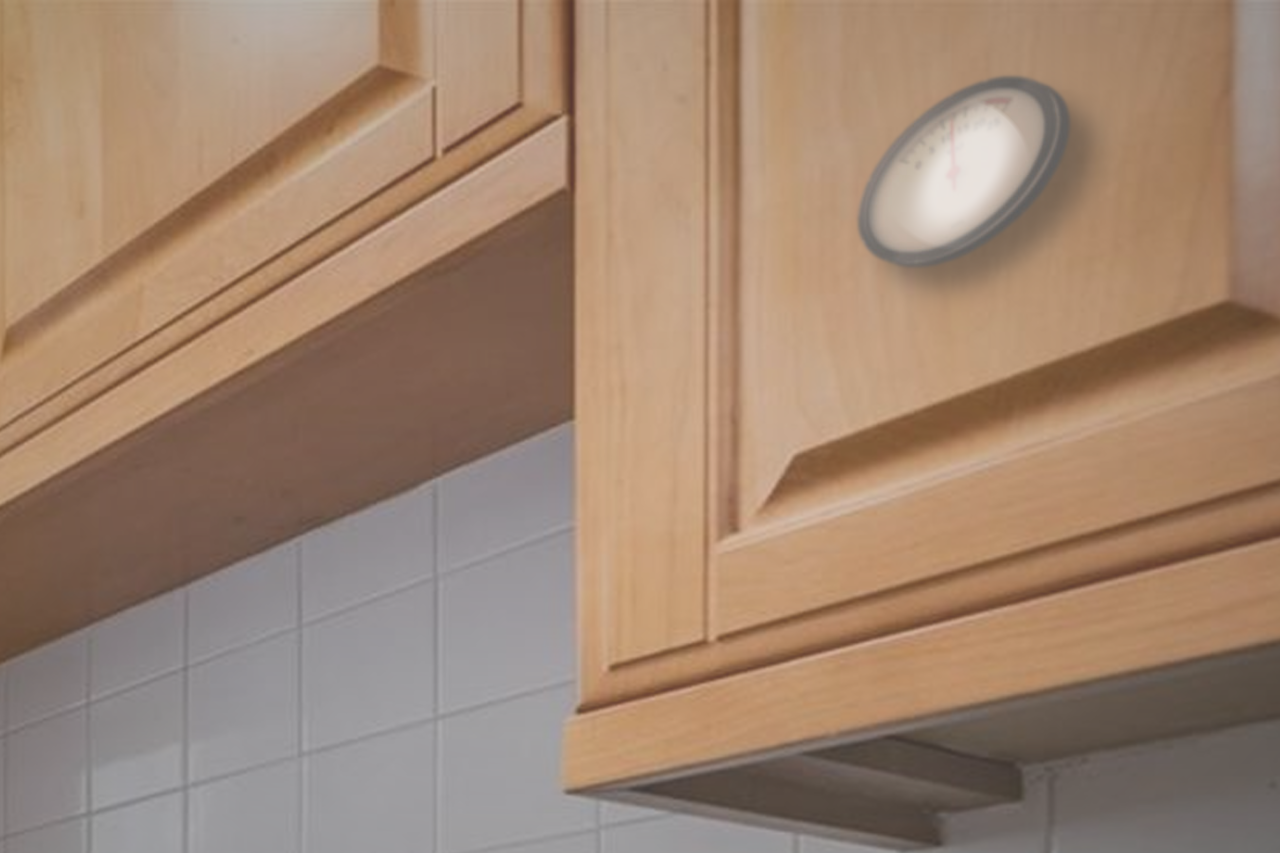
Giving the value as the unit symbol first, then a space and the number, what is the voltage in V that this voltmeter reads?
V 12.5
